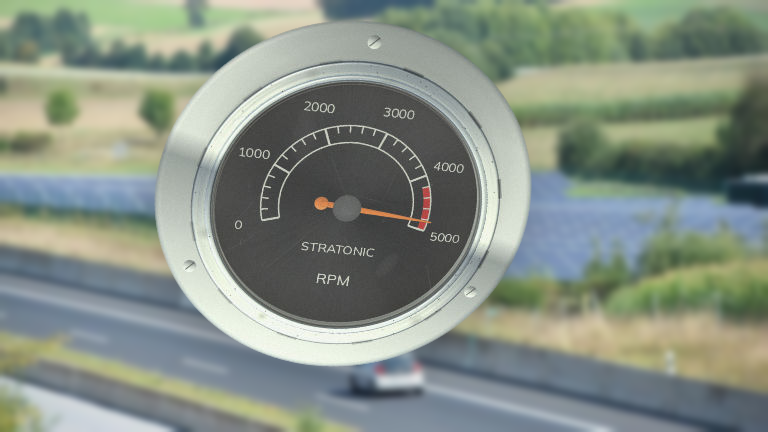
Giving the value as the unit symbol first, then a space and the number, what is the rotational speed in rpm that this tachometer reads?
rpm 4800
